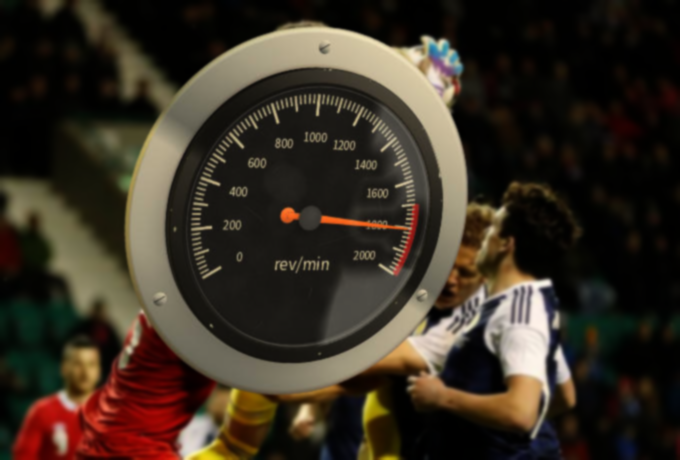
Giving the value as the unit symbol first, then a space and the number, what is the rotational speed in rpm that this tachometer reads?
rpm 1800
